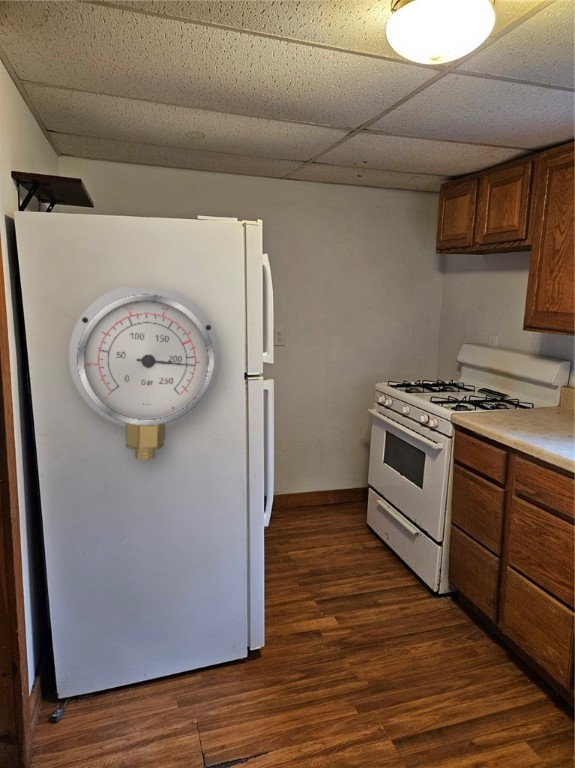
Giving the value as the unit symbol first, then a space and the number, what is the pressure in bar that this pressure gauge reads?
bar 210
